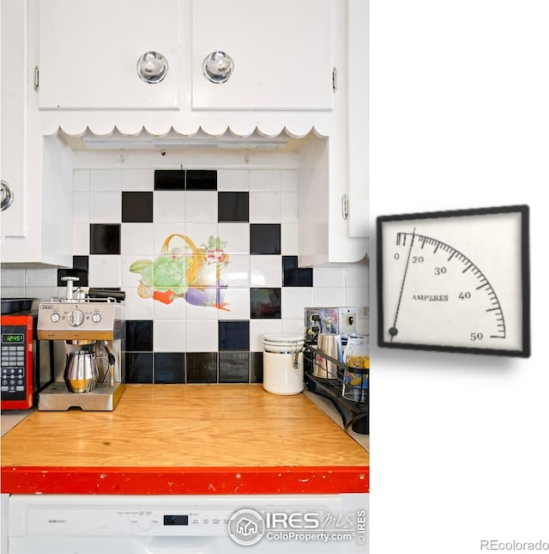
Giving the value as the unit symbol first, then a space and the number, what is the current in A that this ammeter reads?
A 15
